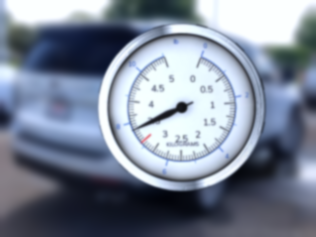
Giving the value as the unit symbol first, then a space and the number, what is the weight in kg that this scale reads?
kg 3.5
